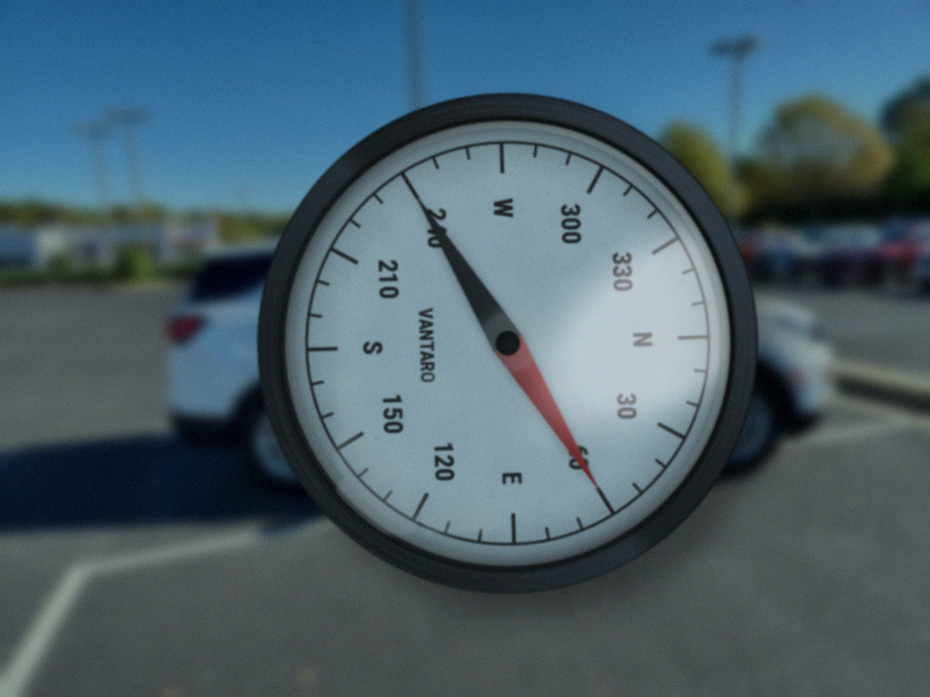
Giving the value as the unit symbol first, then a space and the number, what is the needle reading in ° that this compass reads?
° 60
